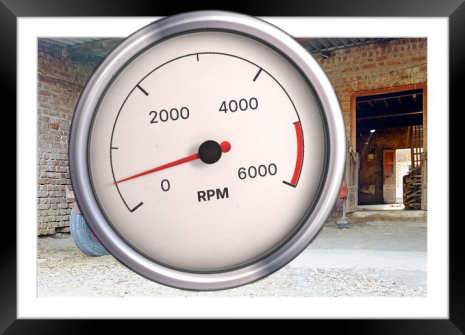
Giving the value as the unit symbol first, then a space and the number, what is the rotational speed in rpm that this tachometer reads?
rpm 500
